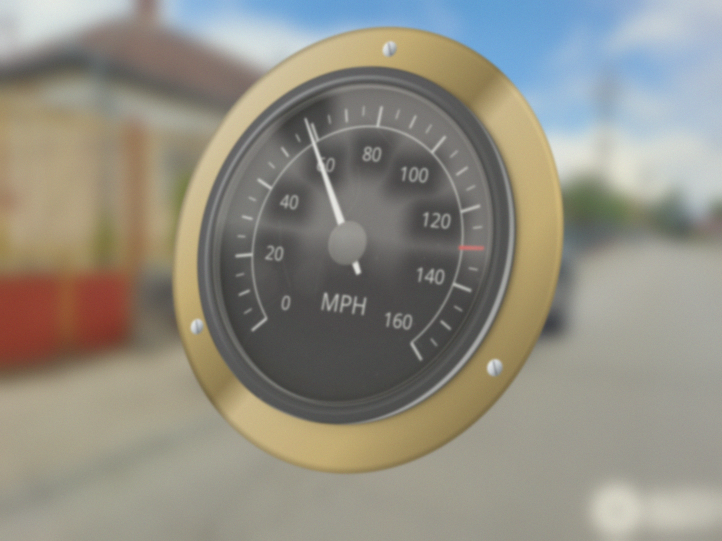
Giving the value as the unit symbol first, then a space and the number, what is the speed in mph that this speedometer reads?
mph 60
